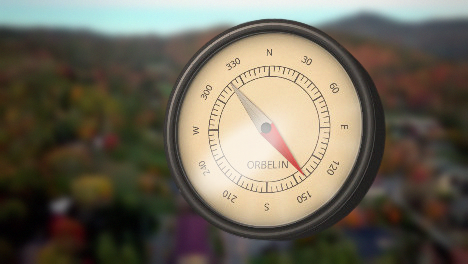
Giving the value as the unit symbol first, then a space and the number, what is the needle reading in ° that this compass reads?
° 140
